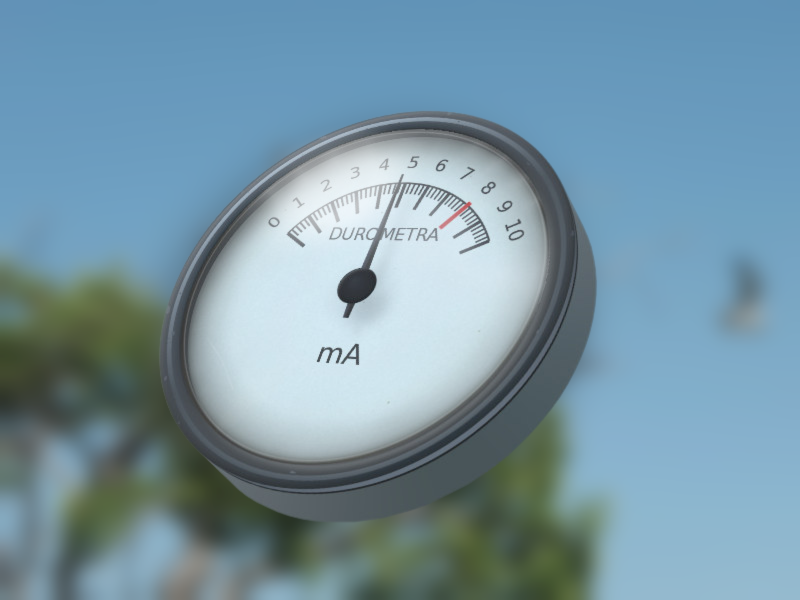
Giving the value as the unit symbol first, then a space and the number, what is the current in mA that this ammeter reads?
mA 5
